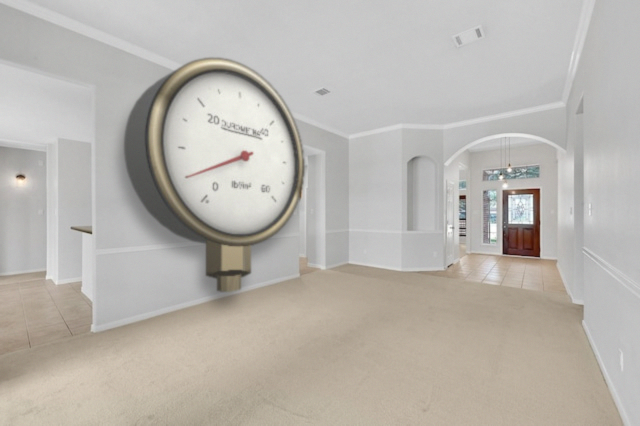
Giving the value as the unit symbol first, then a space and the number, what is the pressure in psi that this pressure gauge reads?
psi 5
